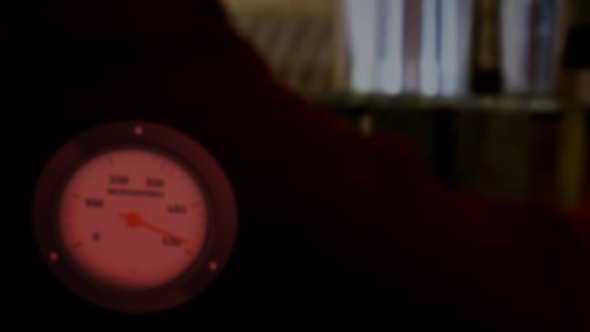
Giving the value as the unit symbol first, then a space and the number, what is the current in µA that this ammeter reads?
µA 480
